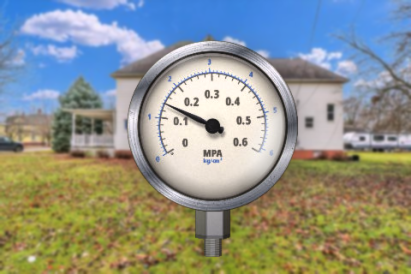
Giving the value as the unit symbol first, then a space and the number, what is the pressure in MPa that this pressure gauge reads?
MPa 0.14
